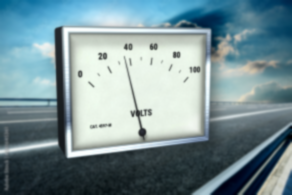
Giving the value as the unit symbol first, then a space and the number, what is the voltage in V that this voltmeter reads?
V 35
